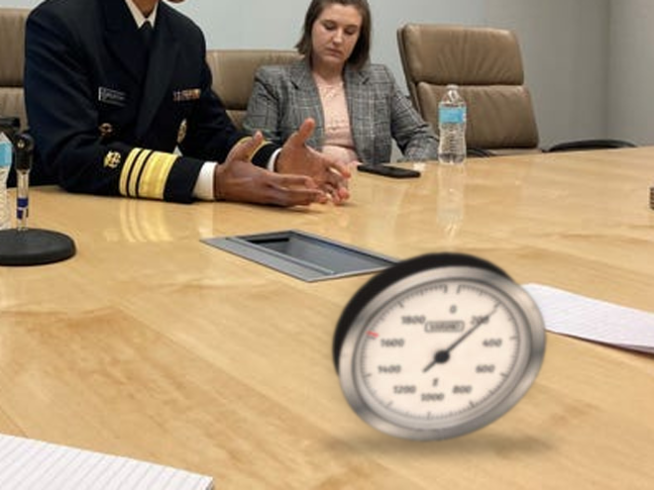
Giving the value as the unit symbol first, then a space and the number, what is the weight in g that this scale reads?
g 200
